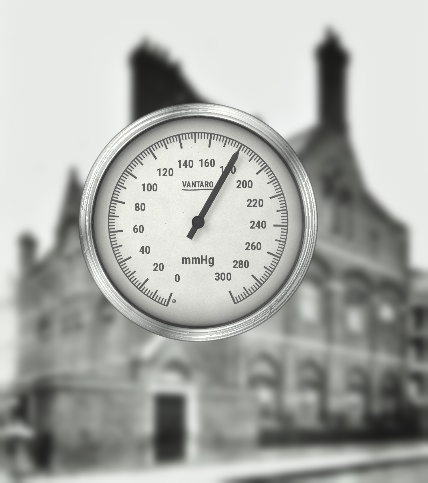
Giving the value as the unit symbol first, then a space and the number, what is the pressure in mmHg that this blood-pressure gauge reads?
mmHg 180
